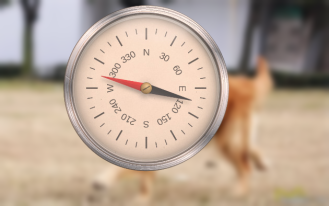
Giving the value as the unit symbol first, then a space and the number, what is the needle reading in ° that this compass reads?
° 285
